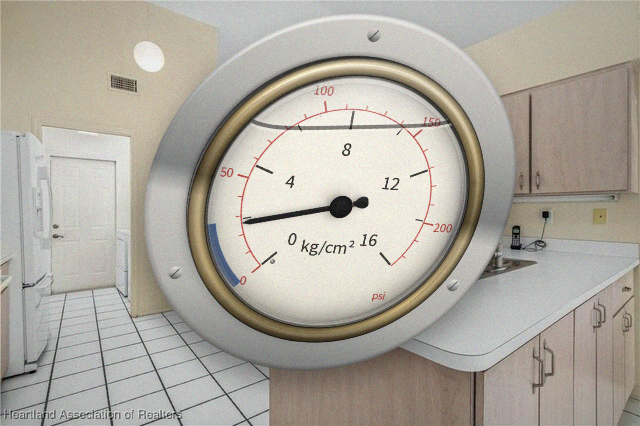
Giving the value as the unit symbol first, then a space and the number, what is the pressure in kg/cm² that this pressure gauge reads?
kg/cm² 2
